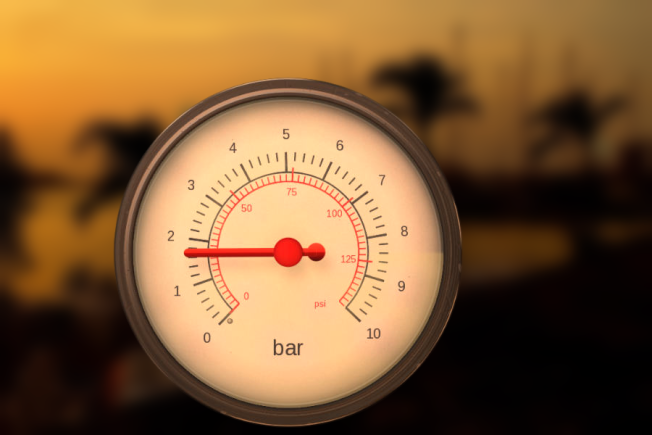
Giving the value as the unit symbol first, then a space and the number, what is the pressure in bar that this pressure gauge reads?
bar 1.7
